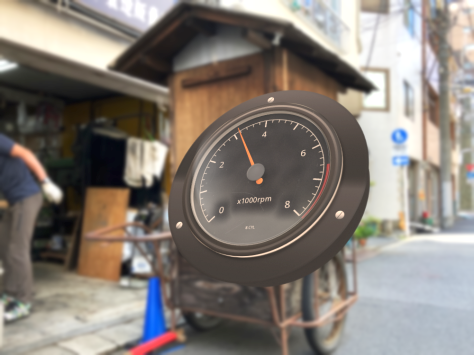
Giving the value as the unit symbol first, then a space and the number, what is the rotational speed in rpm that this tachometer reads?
rpm 3200
